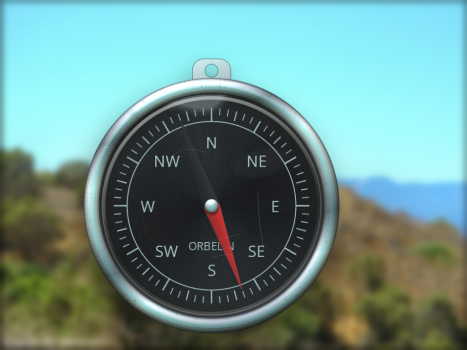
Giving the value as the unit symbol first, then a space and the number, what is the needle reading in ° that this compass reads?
° 160
